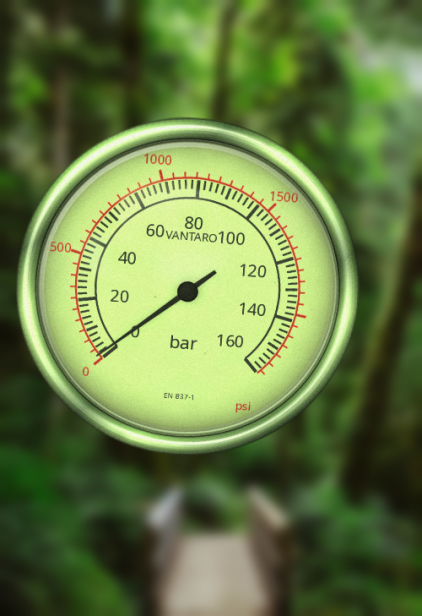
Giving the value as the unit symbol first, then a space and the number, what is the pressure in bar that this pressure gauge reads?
bar 2
